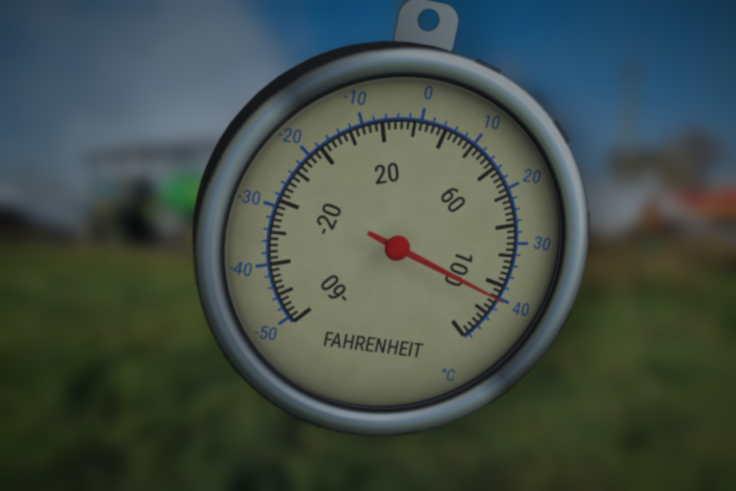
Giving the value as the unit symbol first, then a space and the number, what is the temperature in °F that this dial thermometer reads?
°F 104
